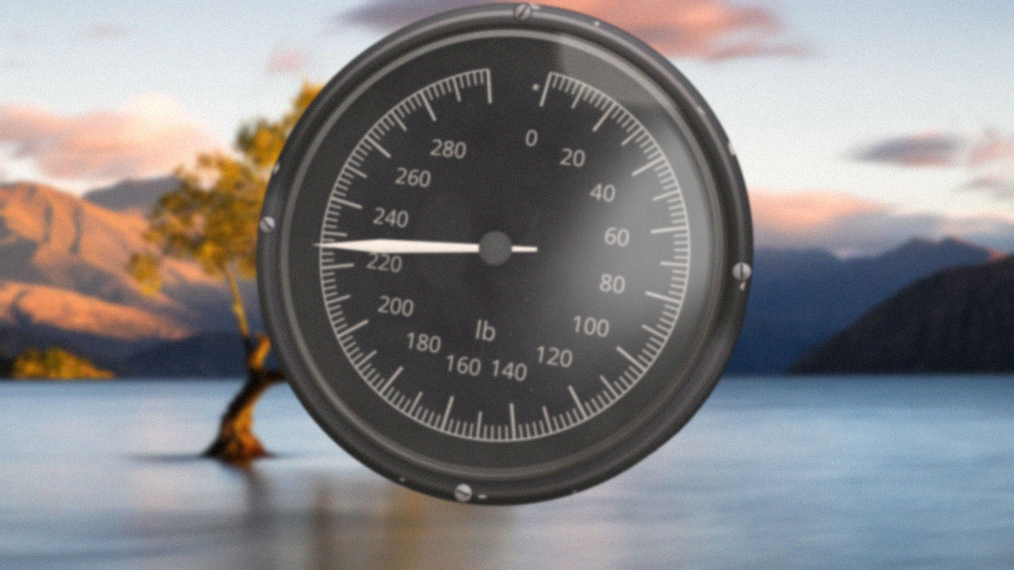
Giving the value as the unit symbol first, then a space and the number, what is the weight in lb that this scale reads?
lb 226
